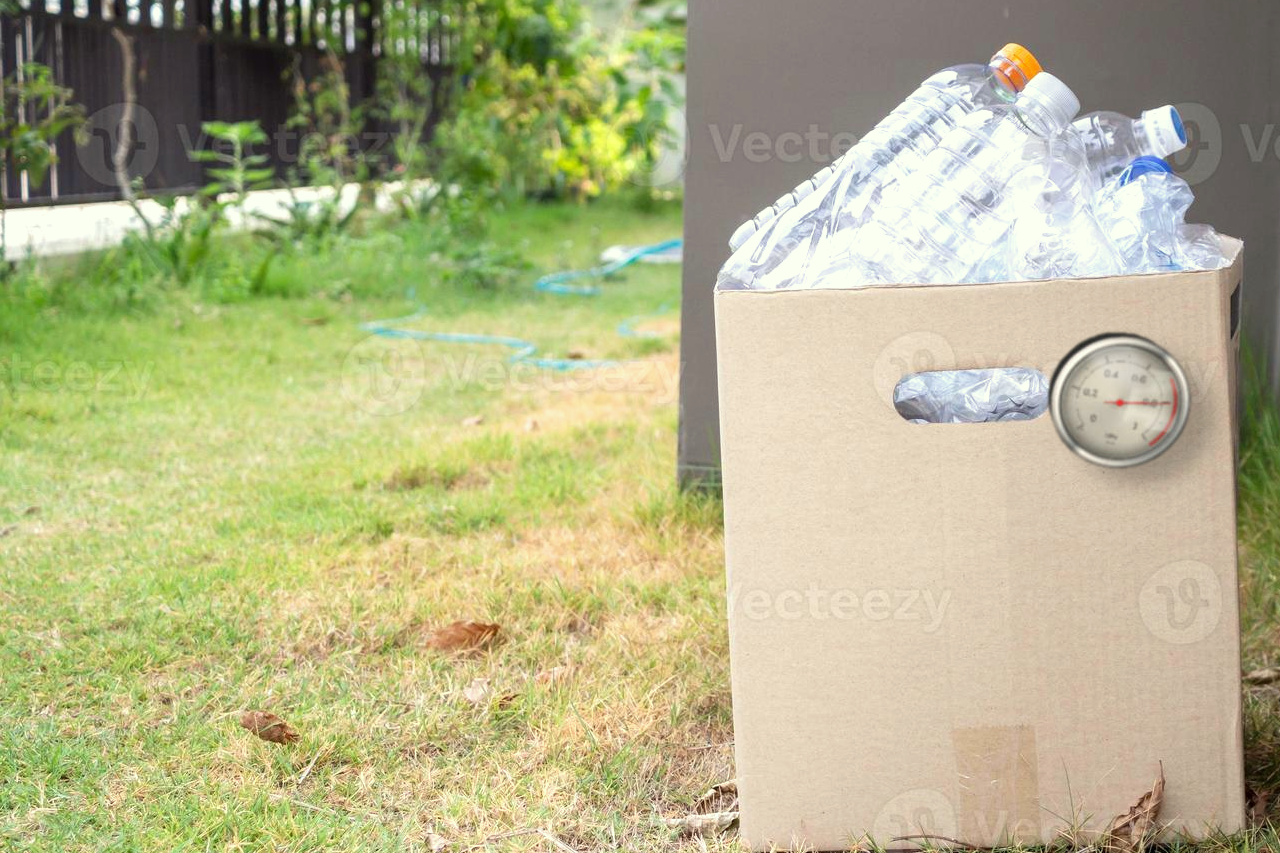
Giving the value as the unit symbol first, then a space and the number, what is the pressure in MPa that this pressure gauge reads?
MPa 0.8
